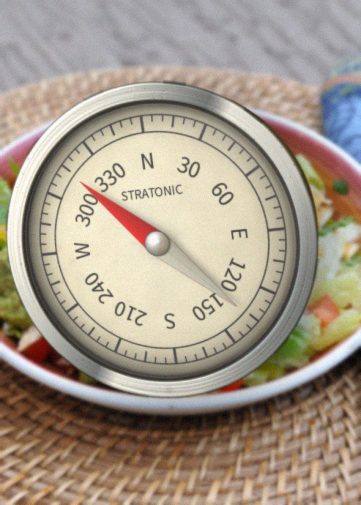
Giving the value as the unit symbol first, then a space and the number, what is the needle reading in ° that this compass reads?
° 315
